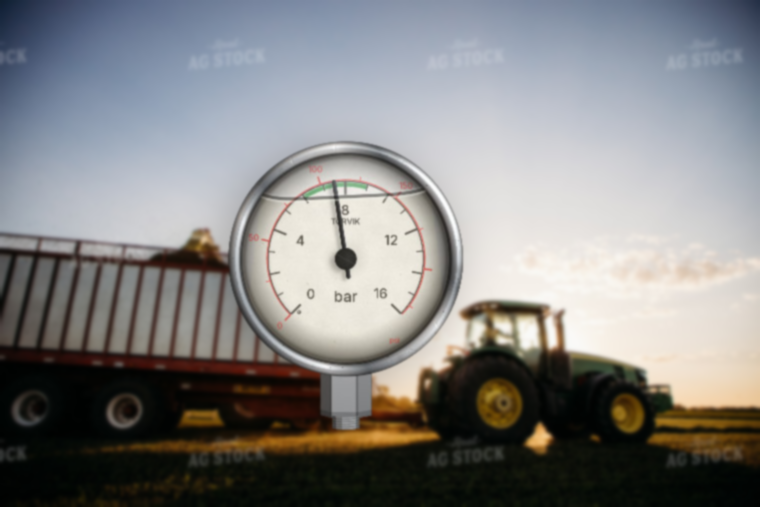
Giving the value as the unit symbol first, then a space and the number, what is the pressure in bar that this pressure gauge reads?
bar 7.5
